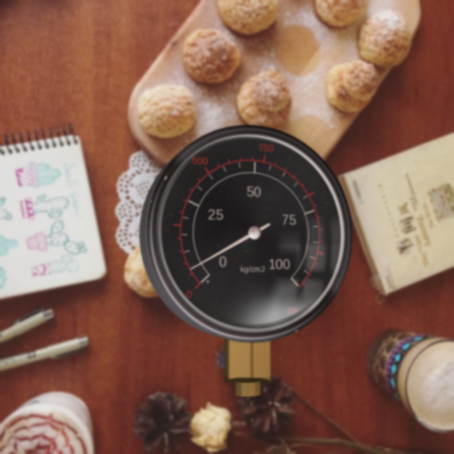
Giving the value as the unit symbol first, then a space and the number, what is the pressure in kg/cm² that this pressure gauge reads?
kg/cm² 5
